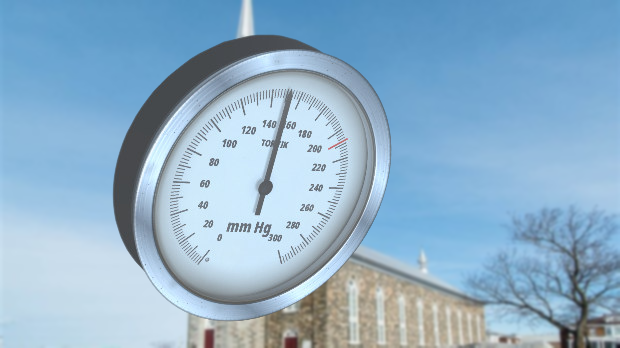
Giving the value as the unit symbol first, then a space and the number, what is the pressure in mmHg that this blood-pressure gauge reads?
mmHg 150
